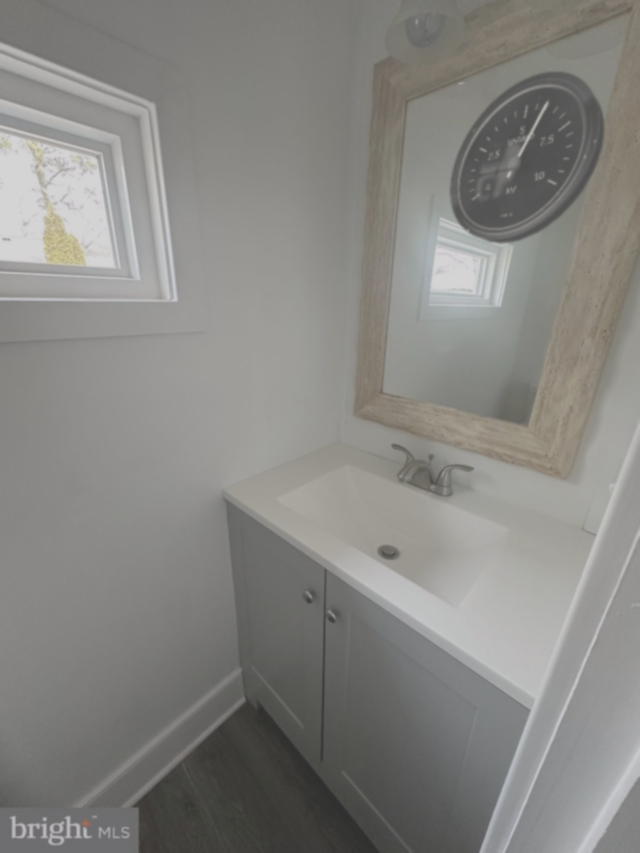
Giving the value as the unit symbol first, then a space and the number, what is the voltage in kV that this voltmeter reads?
kV 6
